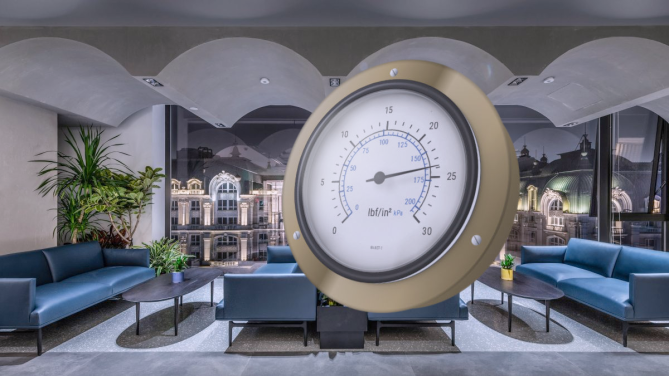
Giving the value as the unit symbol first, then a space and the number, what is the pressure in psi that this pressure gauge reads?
psi 24
